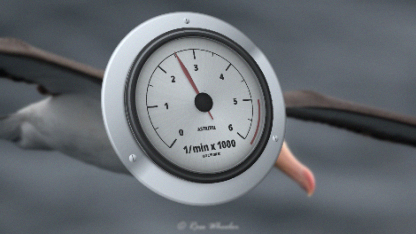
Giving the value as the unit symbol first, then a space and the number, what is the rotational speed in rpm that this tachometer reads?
rpm 2500
